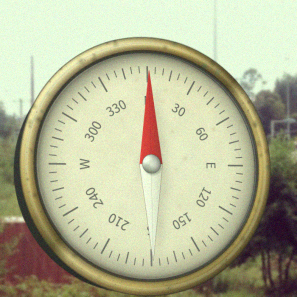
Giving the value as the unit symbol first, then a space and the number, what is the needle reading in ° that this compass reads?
° 0
